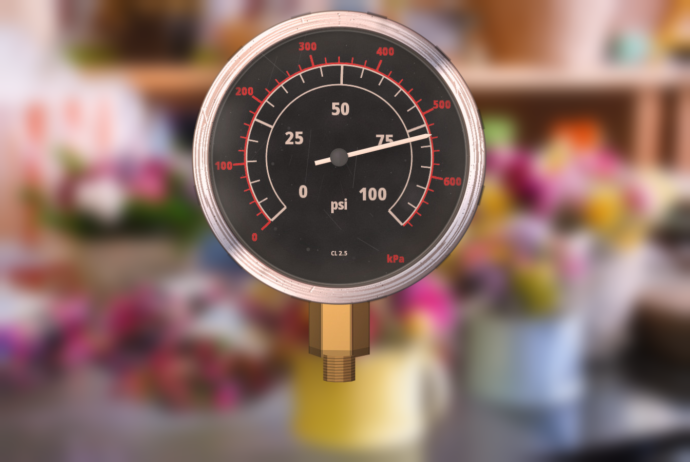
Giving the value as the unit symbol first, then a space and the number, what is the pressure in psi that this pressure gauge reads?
psi 77.5
